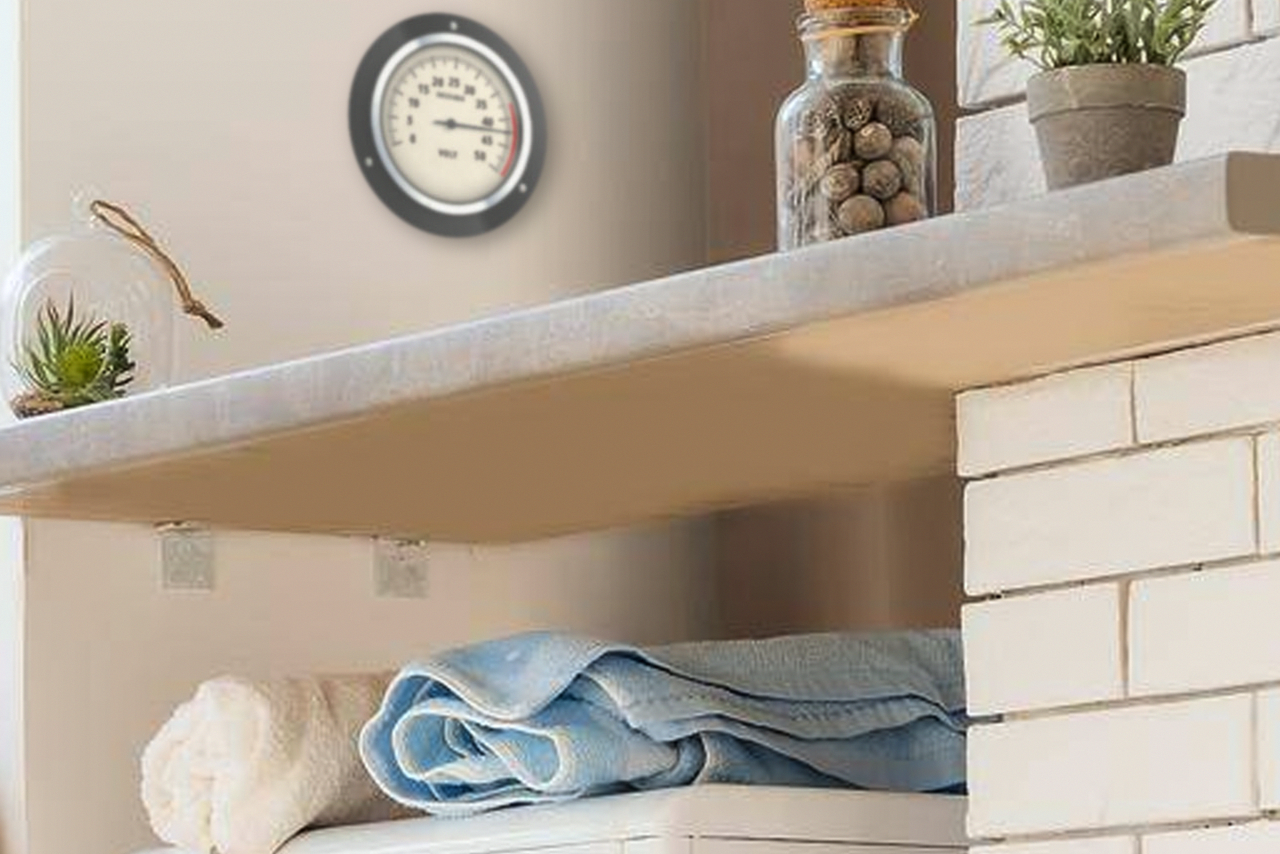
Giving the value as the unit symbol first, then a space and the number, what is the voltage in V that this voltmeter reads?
V 42.5
